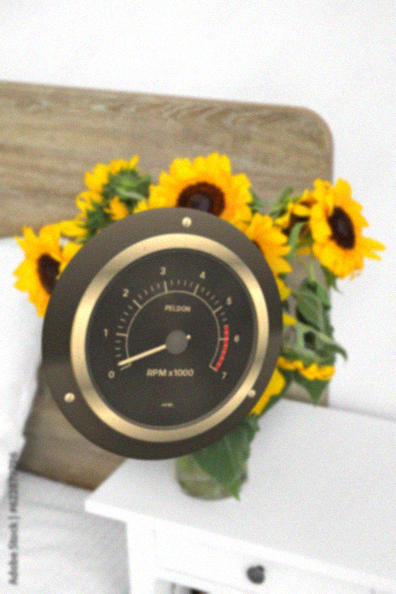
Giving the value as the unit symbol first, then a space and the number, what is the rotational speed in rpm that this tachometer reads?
rpm 200
